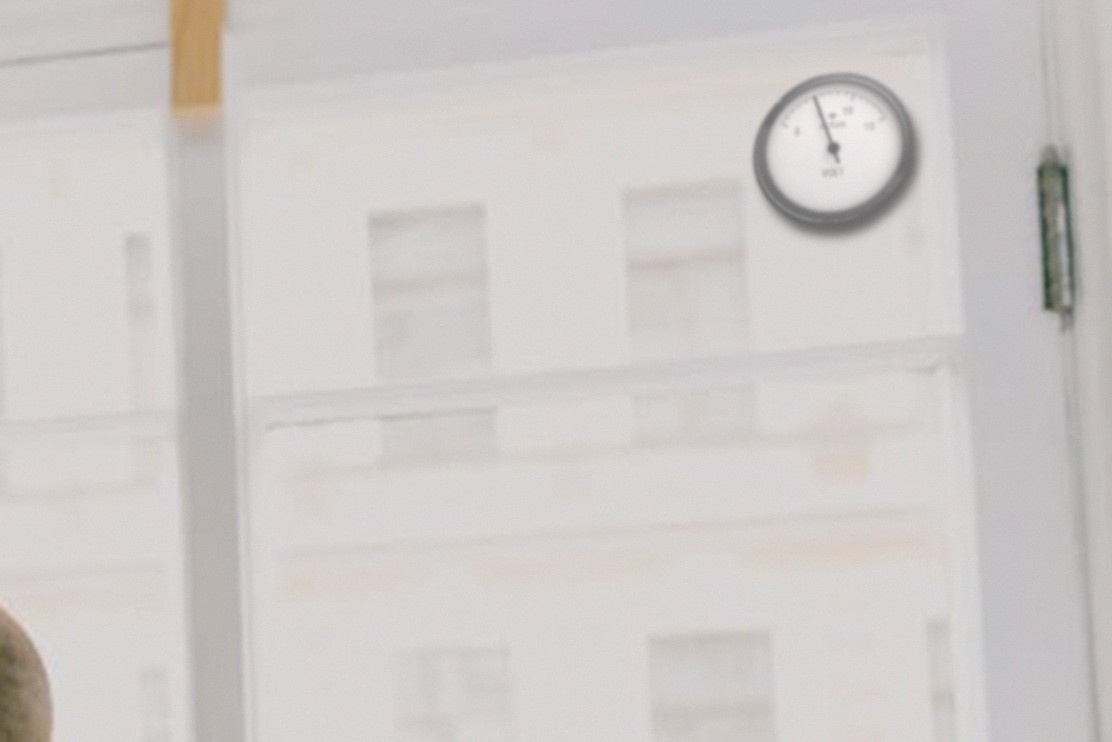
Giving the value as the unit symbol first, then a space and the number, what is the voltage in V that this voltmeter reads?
V 5
